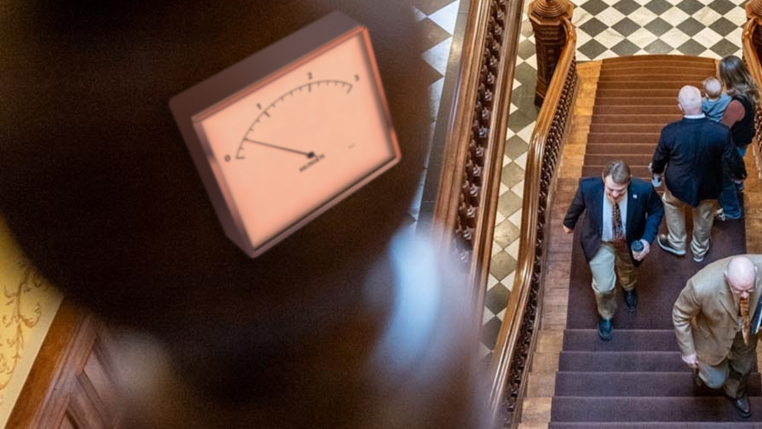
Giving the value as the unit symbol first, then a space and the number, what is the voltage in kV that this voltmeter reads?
kV 0.4
